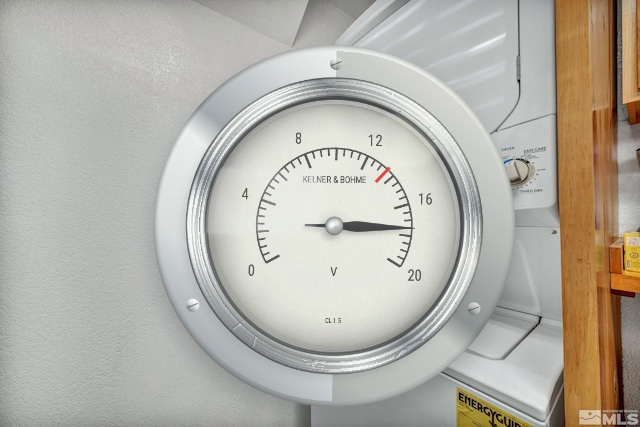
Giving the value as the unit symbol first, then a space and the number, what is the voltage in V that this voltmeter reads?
V 17.5
